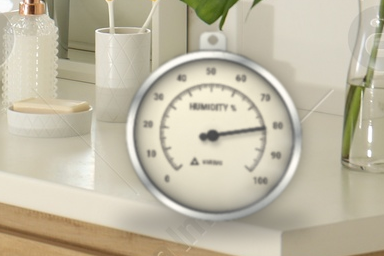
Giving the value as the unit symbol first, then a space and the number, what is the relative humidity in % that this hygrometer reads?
% 80
